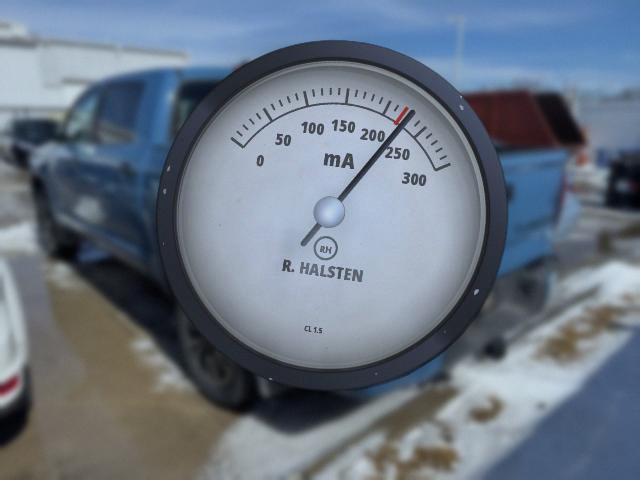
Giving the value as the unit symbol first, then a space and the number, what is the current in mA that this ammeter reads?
mA 230
